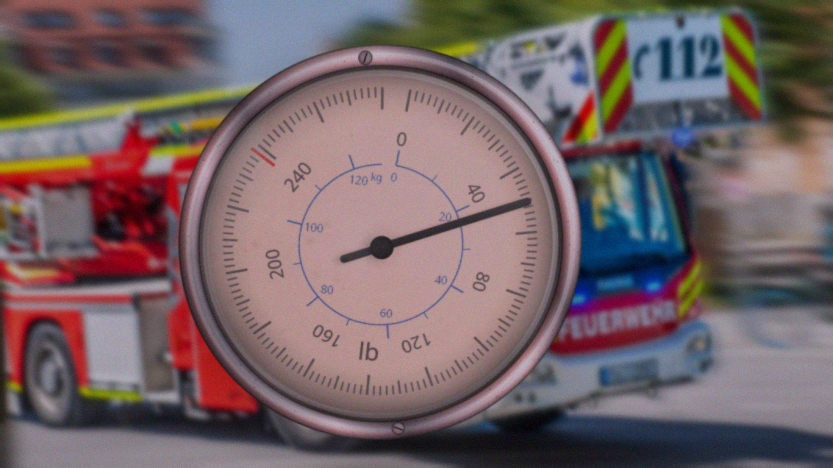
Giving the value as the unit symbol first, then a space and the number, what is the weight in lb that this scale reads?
lb 50
